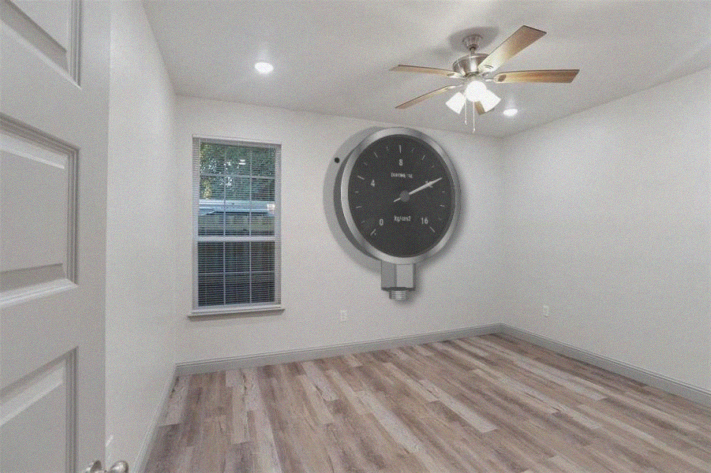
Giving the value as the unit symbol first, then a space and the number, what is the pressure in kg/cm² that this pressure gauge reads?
kg/cm² 12
